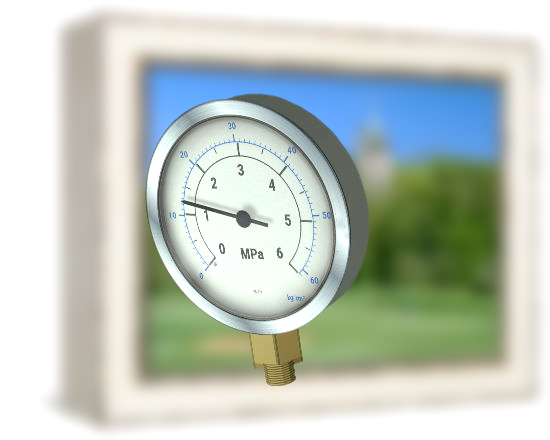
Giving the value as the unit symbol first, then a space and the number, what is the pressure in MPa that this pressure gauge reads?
MPa 1.25
